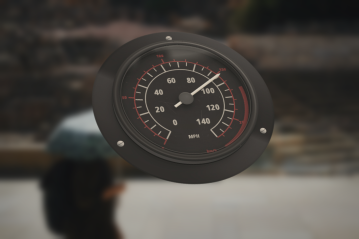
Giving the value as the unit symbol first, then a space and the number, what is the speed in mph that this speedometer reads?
mph 95
